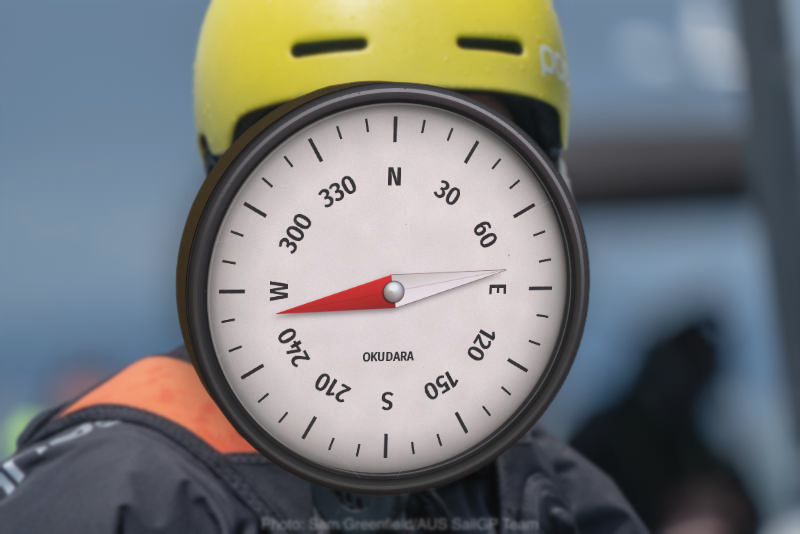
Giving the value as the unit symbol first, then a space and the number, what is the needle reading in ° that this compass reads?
° 260
